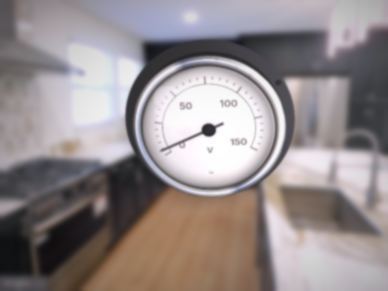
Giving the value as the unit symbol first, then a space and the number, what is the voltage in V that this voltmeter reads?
V 5
